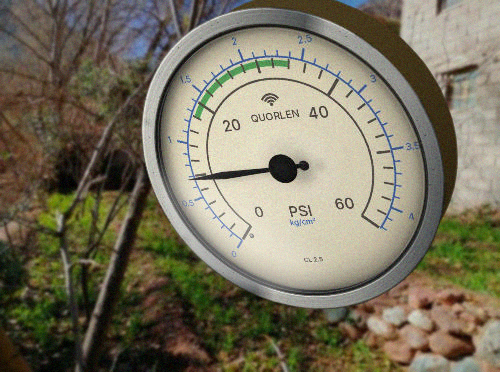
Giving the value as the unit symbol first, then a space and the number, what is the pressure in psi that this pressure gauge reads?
psi 10
